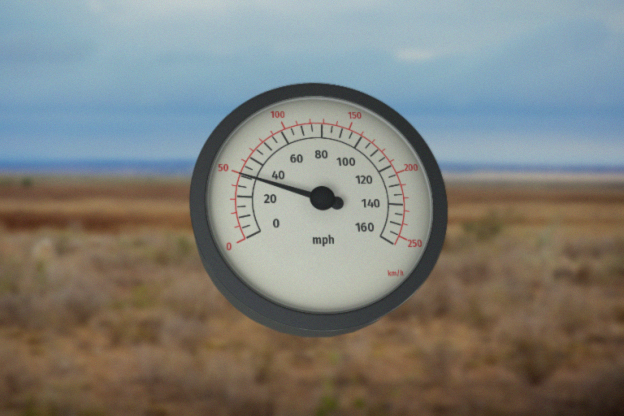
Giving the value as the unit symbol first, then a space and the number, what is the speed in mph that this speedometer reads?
mph 30
